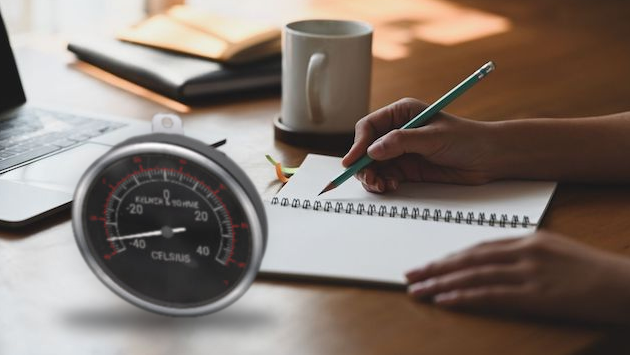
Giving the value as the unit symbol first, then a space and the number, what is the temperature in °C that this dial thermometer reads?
°C -35
